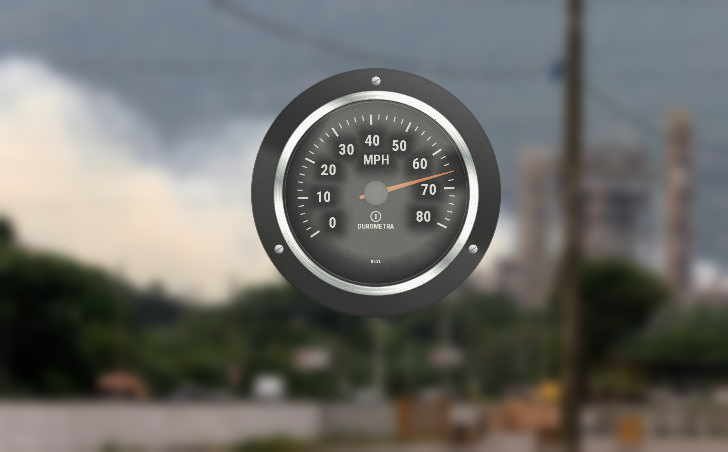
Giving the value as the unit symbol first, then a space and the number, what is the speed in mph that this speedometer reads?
mph 66
